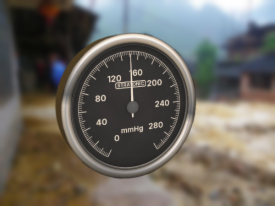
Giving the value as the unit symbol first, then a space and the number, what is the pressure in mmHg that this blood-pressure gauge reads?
mmHg 150
